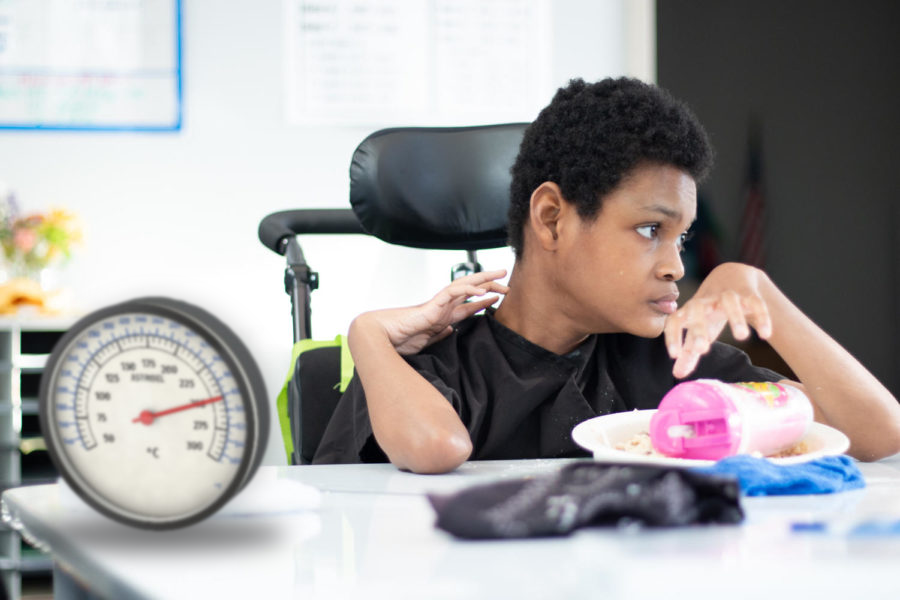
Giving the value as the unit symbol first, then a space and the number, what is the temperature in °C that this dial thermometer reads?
°C 250
